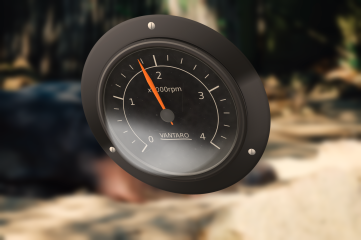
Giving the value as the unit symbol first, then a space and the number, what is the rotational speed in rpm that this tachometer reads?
rpm 1800
